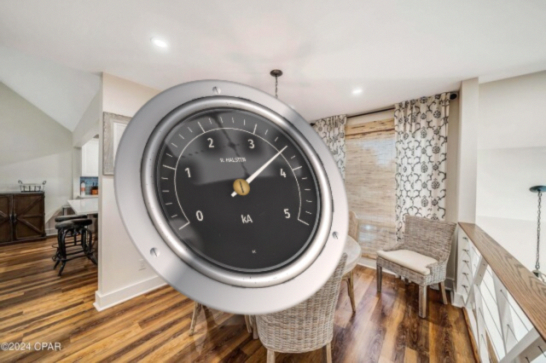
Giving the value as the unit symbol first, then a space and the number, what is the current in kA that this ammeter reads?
kA 3.6
